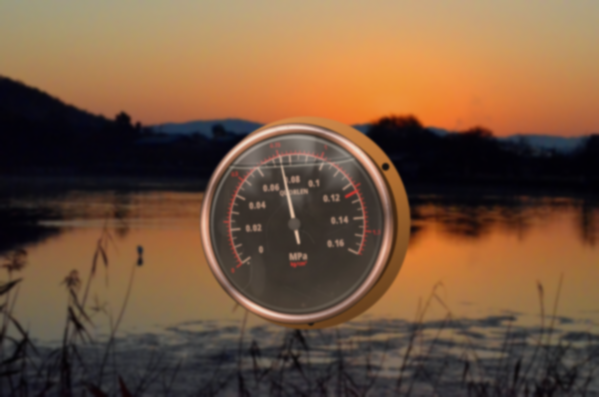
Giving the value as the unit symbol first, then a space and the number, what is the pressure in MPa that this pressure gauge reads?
MPa 0.075
